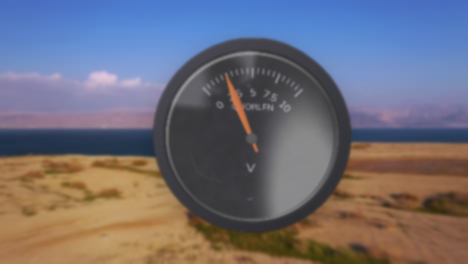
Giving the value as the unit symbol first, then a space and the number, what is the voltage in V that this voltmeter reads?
V 2.5
